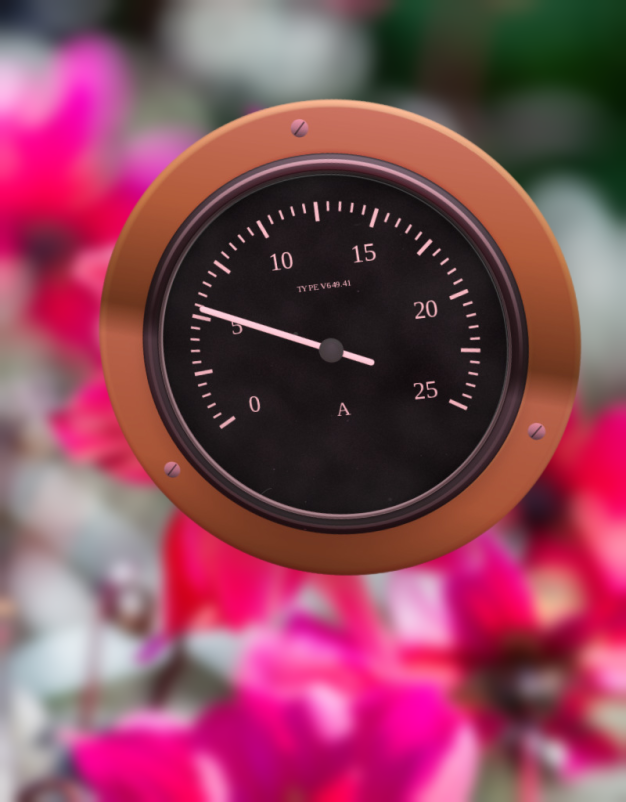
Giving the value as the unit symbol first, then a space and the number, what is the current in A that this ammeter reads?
A 5.5
